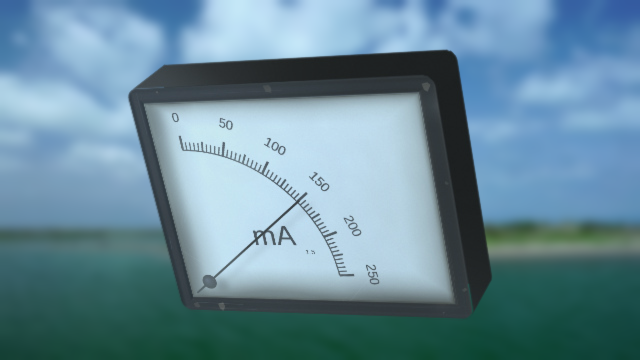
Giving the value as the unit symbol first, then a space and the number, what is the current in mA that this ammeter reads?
mA 150
